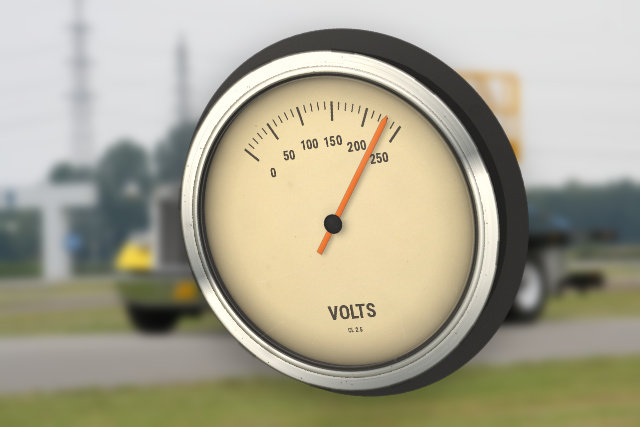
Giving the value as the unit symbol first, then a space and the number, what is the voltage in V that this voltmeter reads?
V 230
